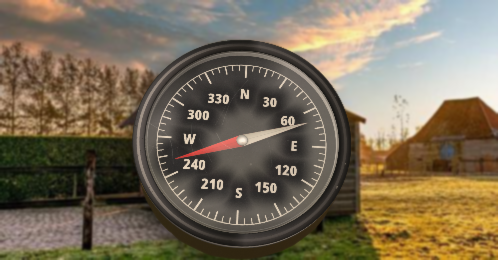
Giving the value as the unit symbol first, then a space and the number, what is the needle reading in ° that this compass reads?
° 250
